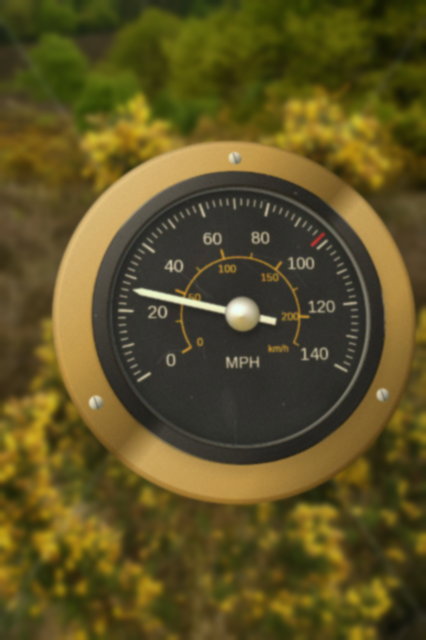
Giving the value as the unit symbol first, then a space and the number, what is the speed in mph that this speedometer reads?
mph 26
